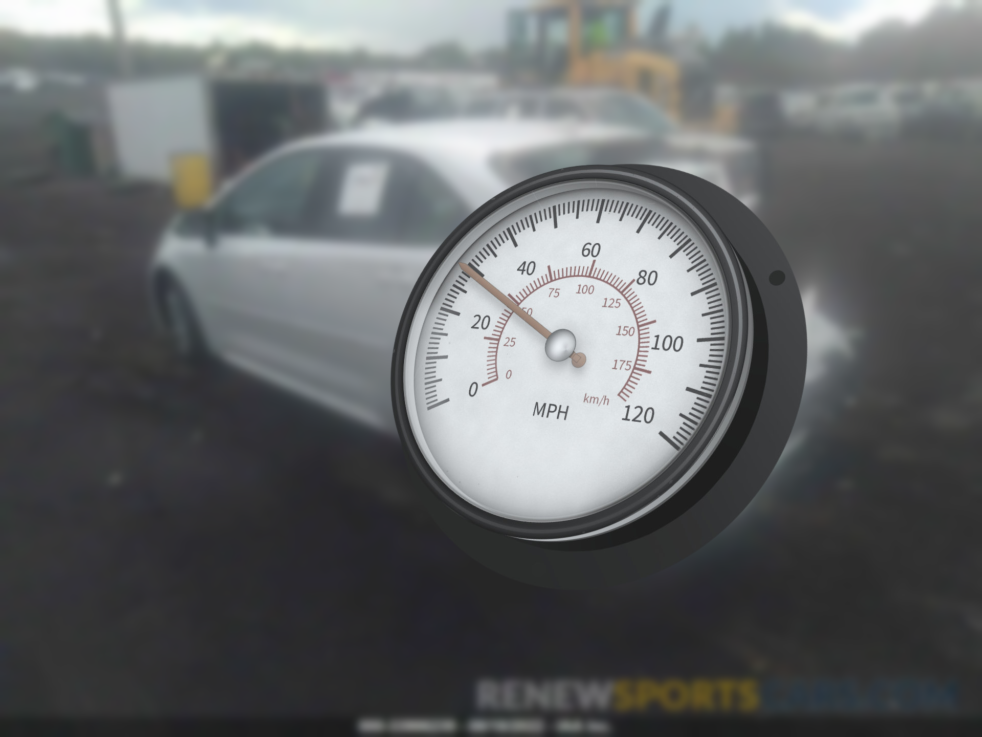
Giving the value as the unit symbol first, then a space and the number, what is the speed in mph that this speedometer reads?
mph 29
